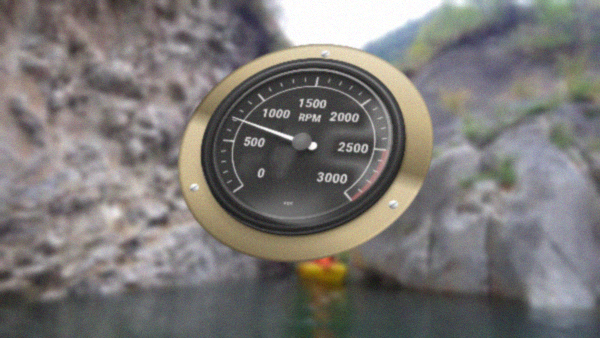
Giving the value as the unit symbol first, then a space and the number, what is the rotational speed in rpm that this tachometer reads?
rpm 700
